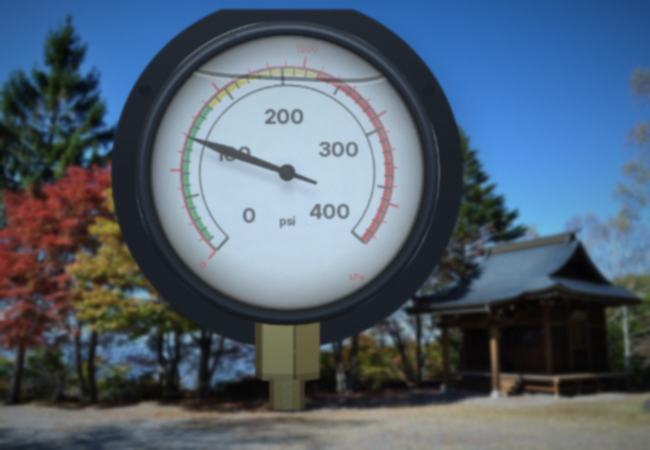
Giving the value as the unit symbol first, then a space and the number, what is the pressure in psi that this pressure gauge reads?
psi 100
